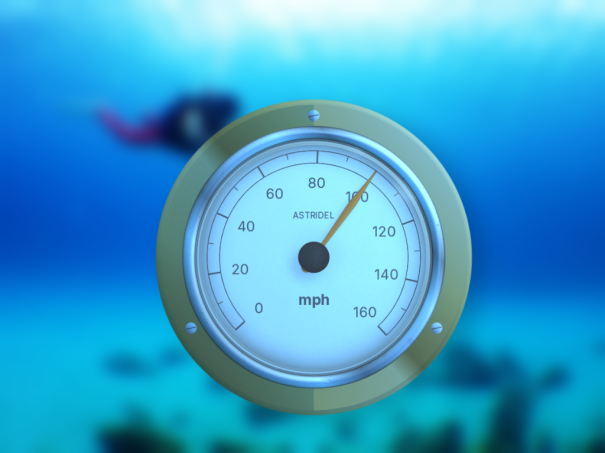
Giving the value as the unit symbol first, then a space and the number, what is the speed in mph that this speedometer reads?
mph 100
